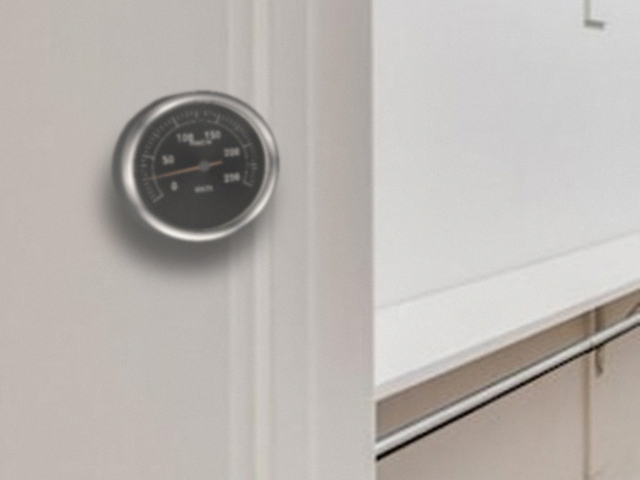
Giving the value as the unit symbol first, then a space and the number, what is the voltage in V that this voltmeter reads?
V 25
